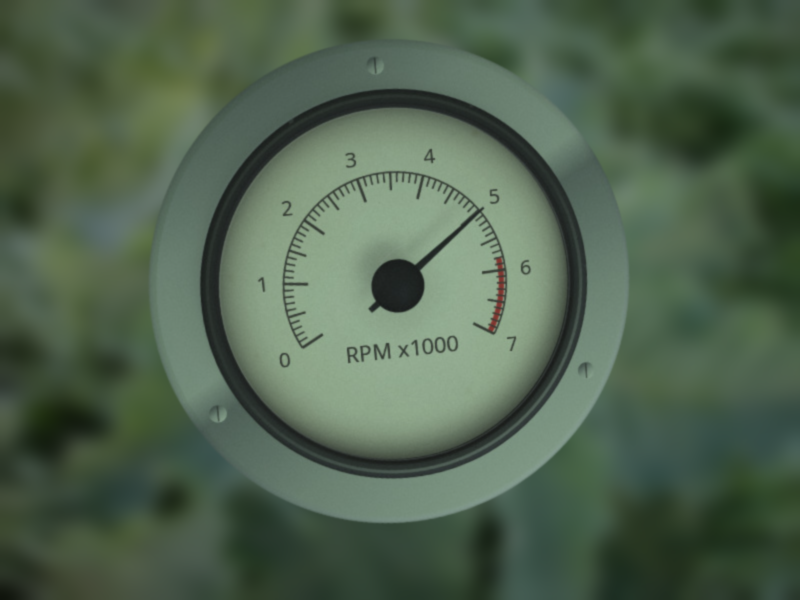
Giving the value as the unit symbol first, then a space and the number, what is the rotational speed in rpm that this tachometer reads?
rpm 5000
